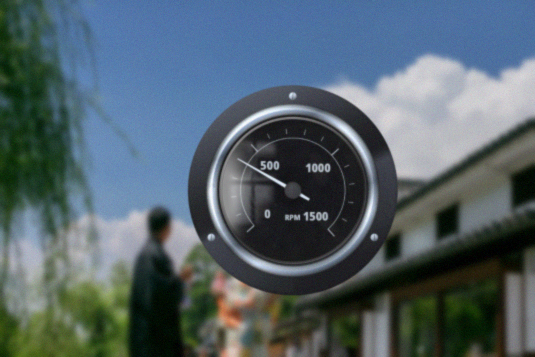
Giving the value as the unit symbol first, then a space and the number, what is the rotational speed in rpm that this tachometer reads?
rpm 400
